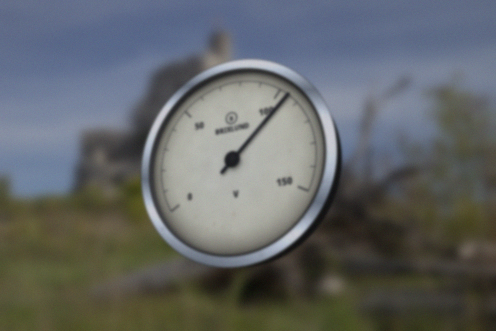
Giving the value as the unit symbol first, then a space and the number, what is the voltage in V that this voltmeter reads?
V 105
